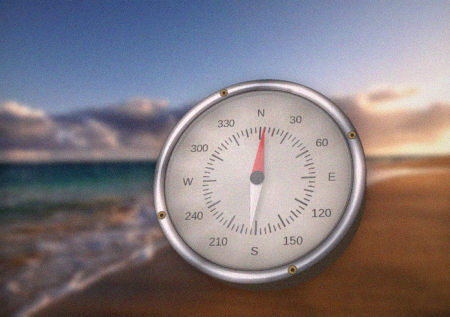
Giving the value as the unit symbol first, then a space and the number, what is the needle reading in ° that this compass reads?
° 5
